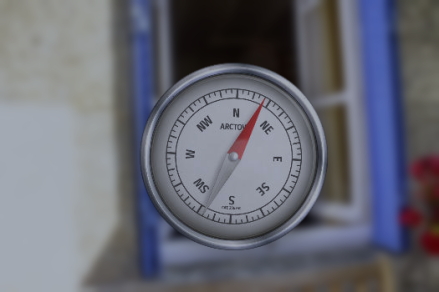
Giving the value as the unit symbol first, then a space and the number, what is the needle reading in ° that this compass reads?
° 25
